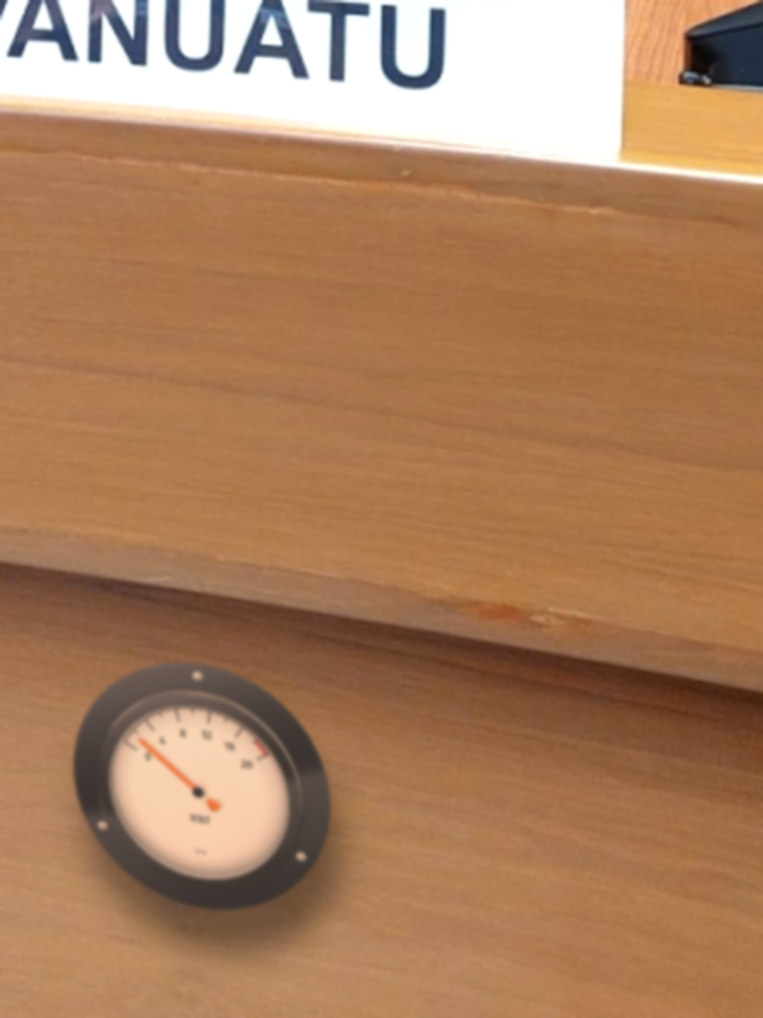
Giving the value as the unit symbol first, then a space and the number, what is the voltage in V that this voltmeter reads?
V 2
